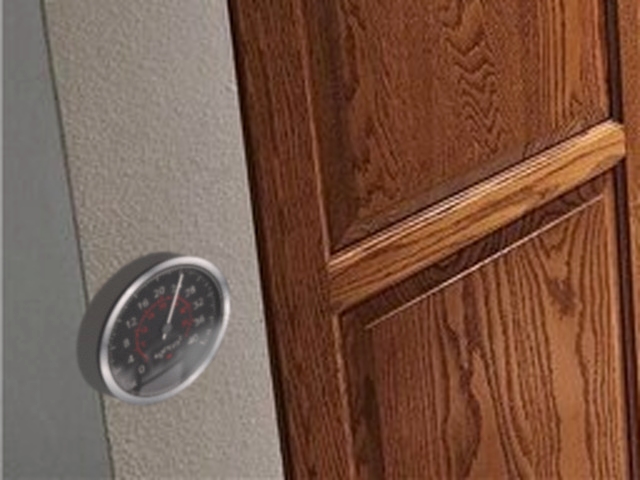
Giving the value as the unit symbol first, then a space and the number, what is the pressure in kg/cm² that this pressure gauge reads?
kg/cm² 24
